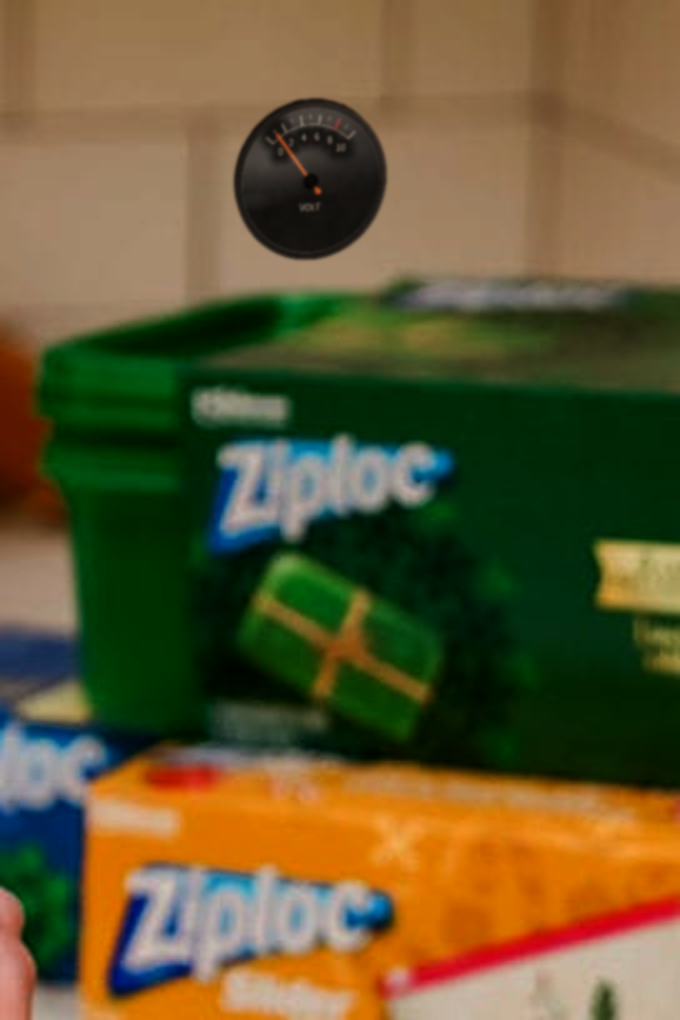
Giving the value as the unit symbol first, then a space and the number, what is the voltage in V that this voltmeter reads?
V 1
